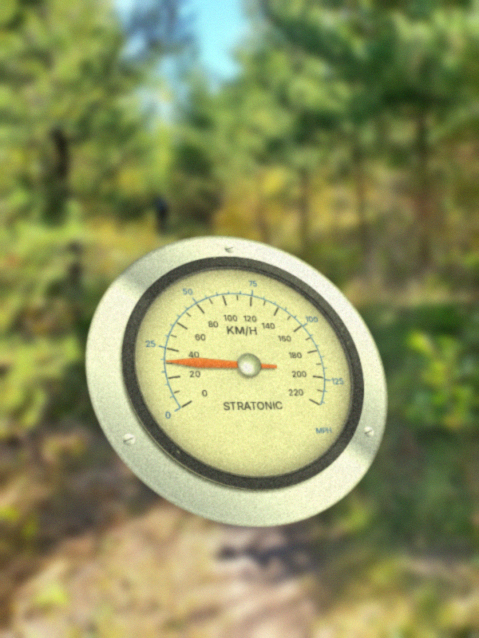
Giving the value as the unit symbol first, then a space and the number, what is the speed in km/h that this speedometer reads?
km/h 30
